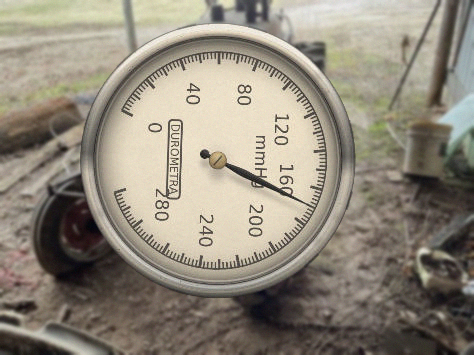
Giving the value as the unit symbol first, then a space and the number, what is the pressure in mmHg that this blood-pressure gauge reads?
mmHg 170
